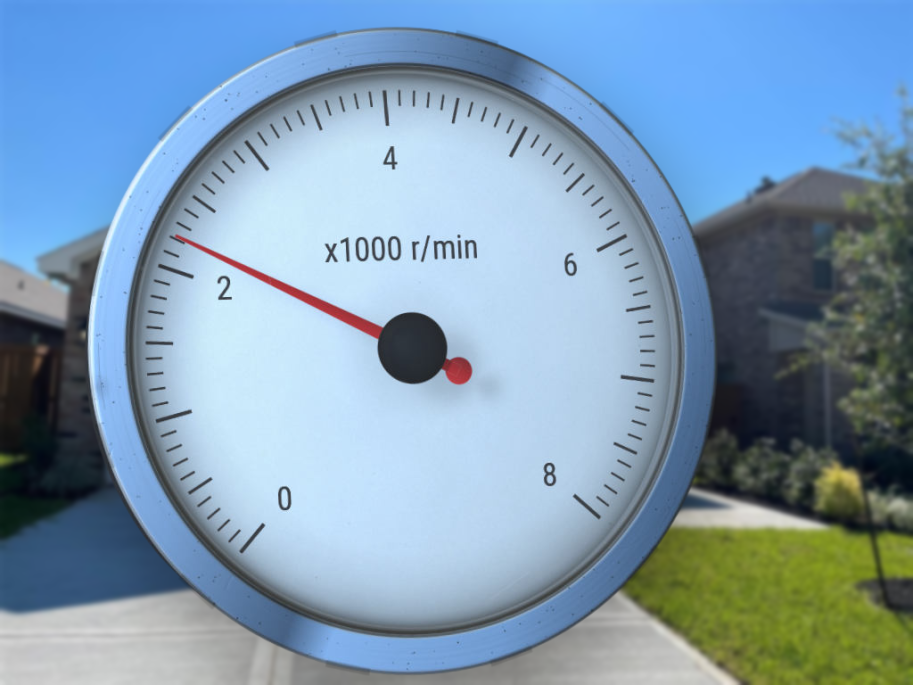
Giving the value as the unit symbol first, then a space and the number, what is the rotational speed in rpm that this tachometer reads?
rpm 2200
